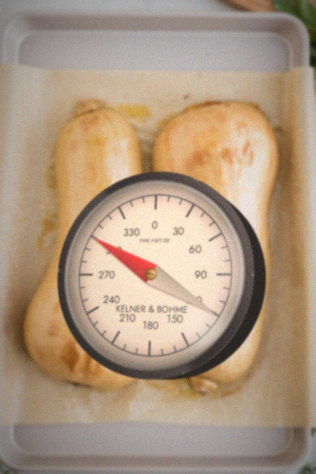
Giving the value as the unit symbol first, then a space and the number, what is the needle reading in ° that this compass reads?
° 300
